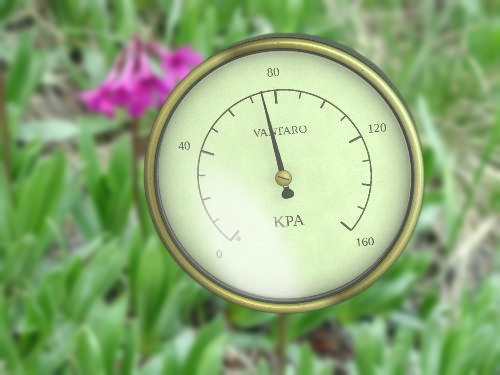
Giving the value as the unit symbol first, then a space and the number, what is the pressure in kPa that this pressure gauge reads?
kPa 75
